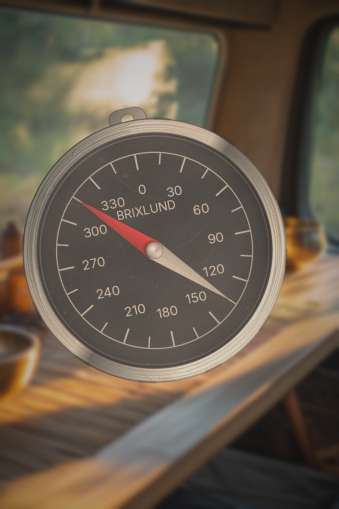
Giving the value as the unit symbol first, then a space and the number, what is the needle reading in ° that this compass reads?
° 315
